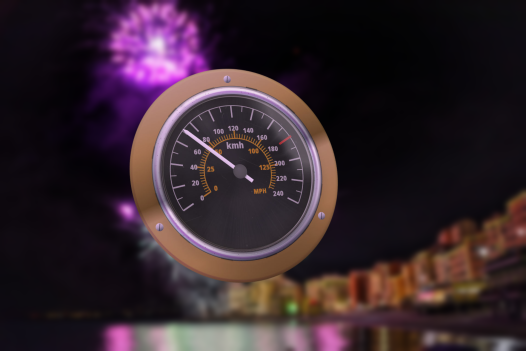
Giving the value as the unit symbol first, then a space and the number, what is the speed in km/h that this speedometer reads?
km/h 70
